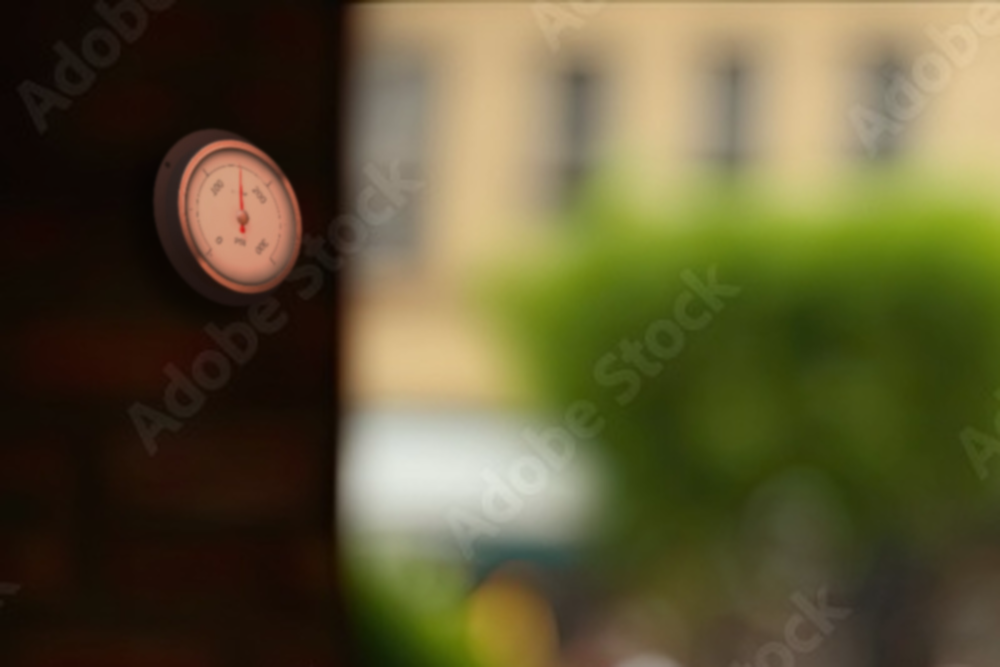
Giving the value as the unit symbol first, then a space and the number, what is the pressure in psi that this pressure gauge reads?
psi 150
